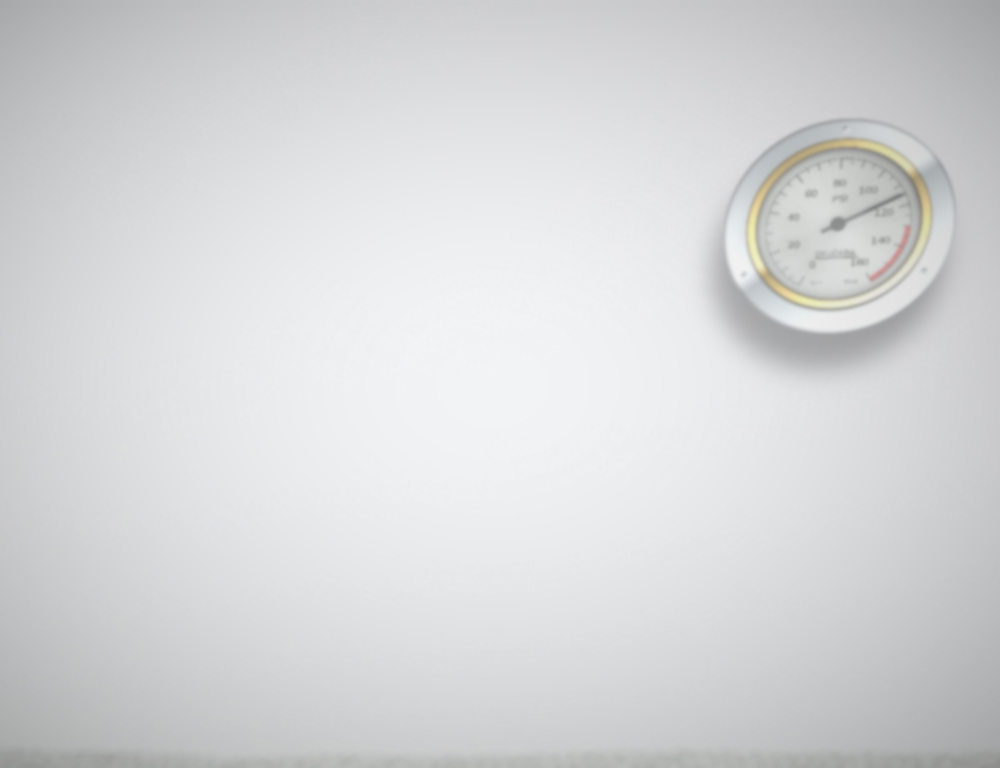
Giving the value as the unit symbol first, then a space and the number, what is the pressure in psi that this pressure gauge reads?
psi 115
